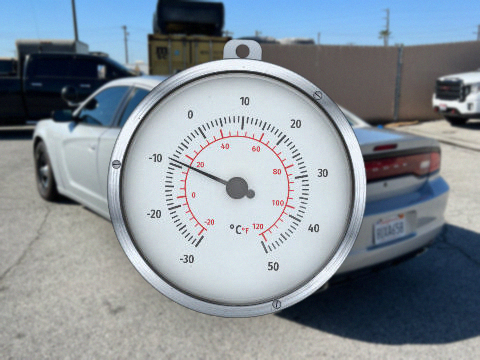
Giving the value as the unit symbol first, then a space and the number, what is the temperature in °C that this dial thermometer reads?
°C -9
